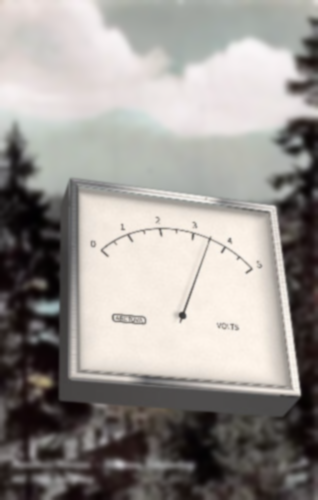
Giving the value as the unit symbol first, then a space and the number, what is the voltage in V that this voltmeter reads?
V 3.5
